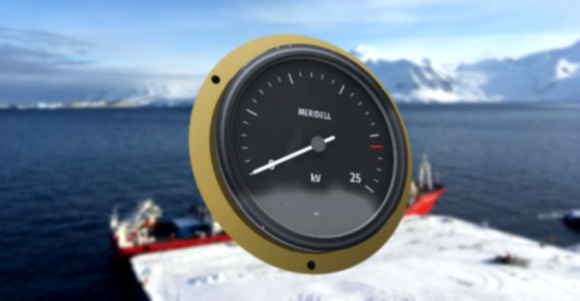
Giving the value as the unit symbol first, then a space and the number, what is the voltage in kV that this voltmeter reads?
kV 0
